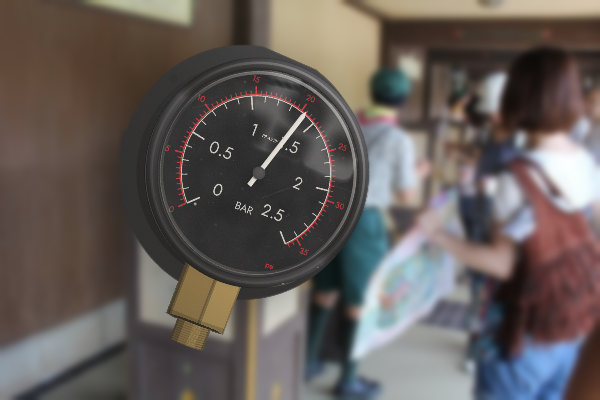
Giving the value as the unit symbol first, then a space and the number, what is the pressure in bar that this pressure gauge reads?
bar 1.4
